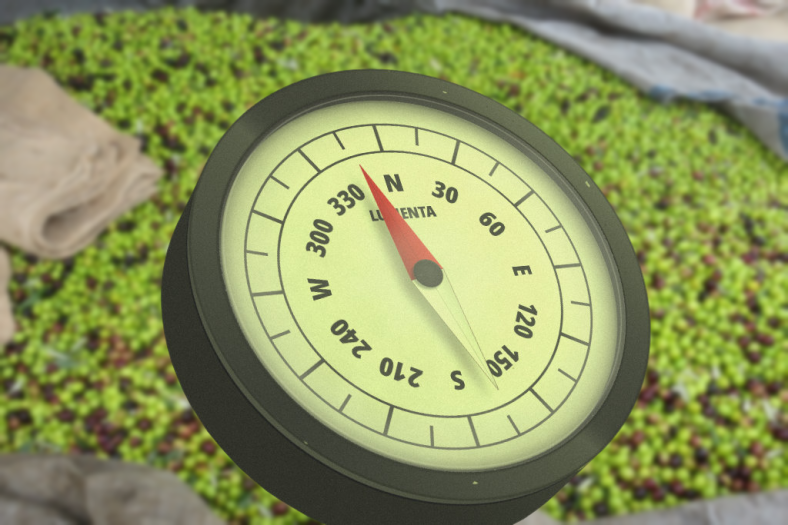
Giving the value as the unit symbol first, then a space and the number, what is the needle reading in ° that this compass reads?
° 345
